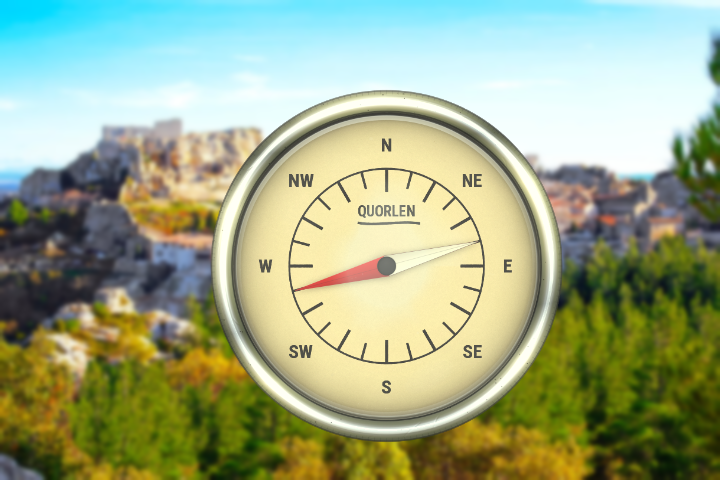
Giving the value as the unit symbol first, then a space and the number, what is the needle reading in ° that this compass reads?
° 255
